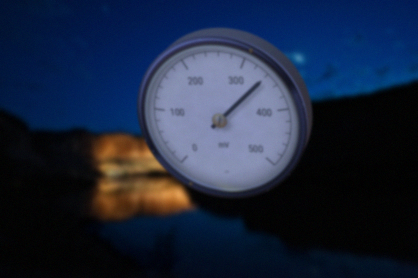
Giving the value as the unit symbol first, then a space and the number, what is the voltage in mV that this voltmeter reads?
mV 340
